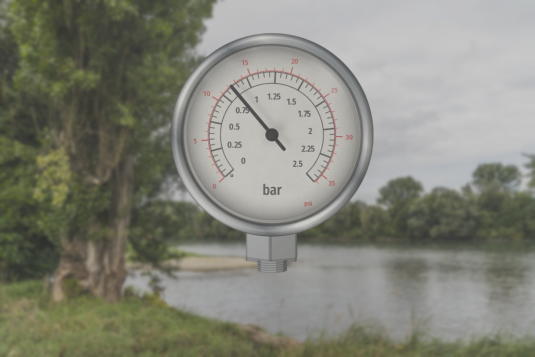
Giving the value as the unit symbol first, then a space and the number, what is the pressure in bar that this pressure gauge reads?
bar 0.85
